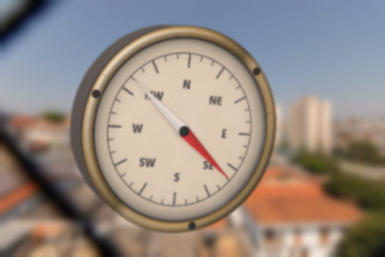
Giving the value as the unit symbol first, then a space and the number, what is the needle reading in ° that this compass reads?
° 130
